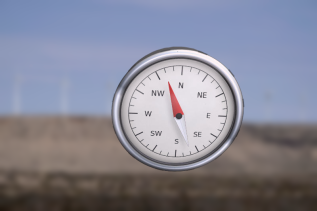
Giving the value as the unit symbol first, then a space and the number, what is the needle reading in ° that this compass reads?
° 340
